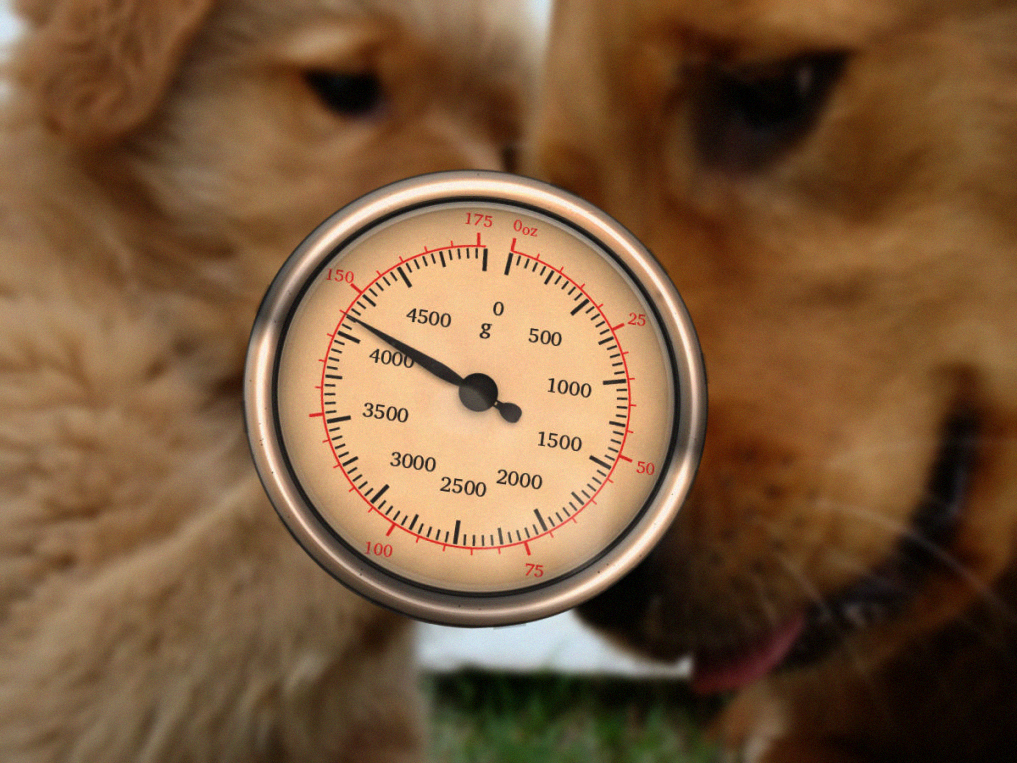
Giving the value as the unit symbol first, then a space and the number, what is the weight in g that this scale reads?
g 4100
